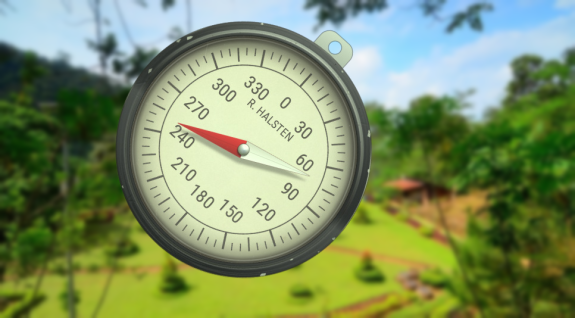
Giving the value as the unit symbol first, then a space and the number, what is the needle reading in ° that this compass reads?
° 250
